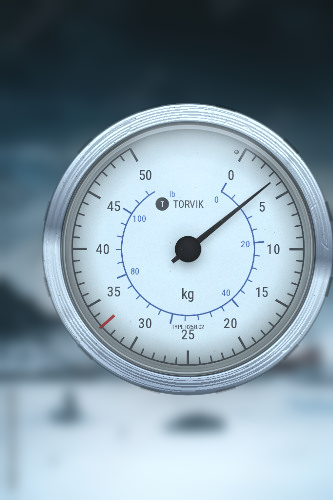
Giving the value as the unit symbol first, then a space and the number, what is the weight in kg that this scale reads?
kg 3.5
